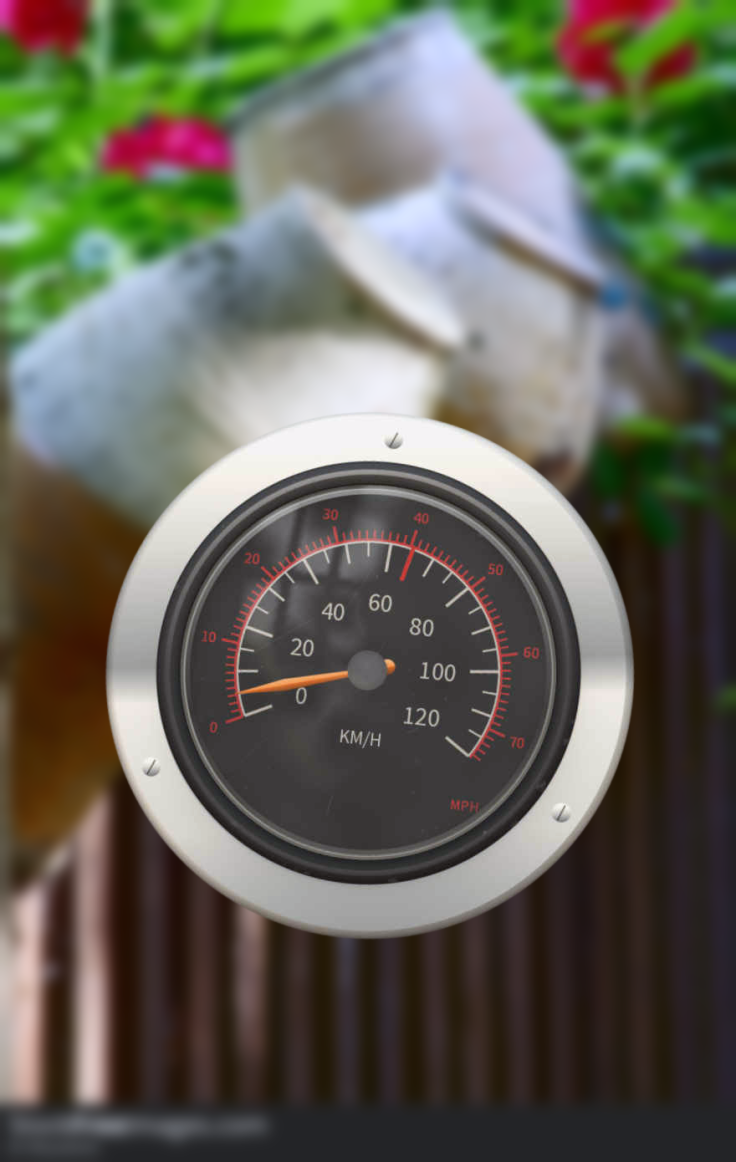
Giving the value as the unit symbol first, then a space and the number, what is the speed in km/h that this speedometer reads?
km/h 5
